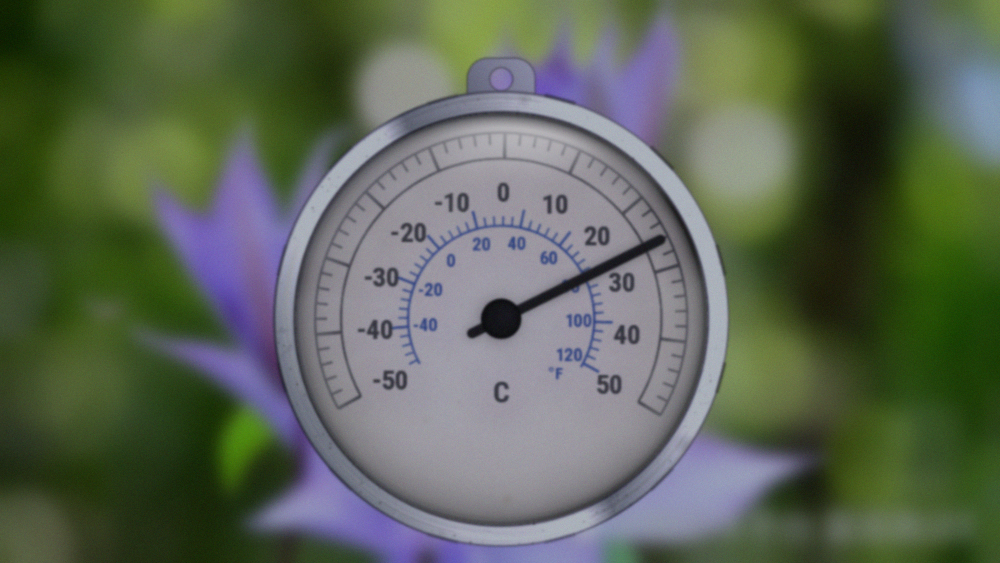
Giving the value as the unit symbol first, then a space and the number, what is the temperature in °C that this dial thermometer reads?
°C 26
